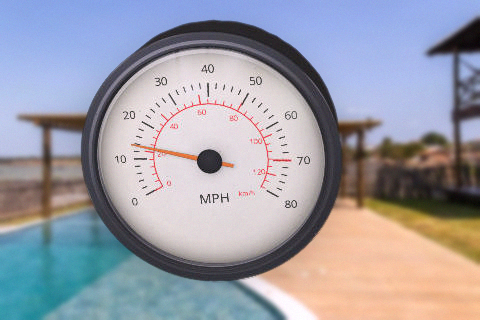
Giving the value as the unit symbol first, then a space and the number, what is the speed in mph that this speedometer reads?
mph 14
